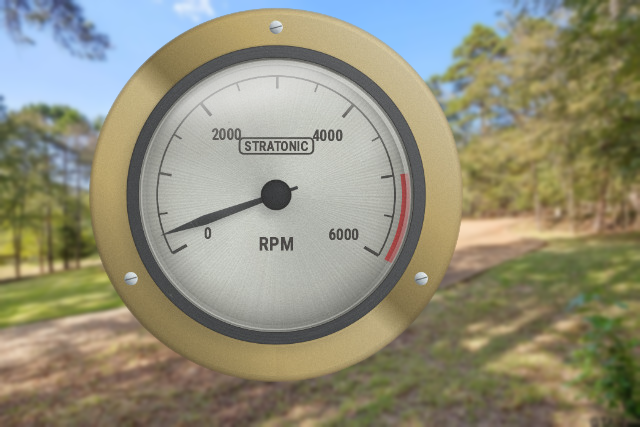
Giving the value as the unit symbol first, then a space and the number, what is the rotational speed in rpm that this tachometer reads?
rpm 250
